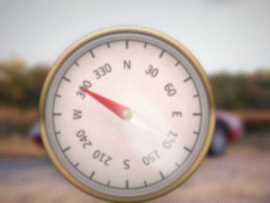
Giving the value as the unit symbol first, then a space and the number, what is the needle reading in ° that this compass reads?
° 300
